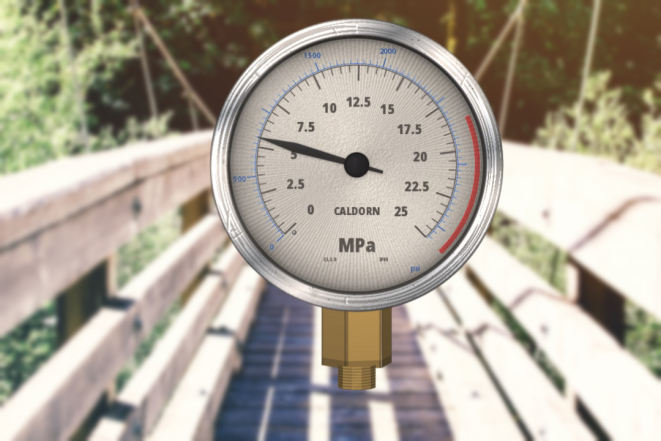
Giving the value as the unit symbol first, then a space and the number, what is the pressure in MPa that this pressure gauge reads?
MPa 5.5
